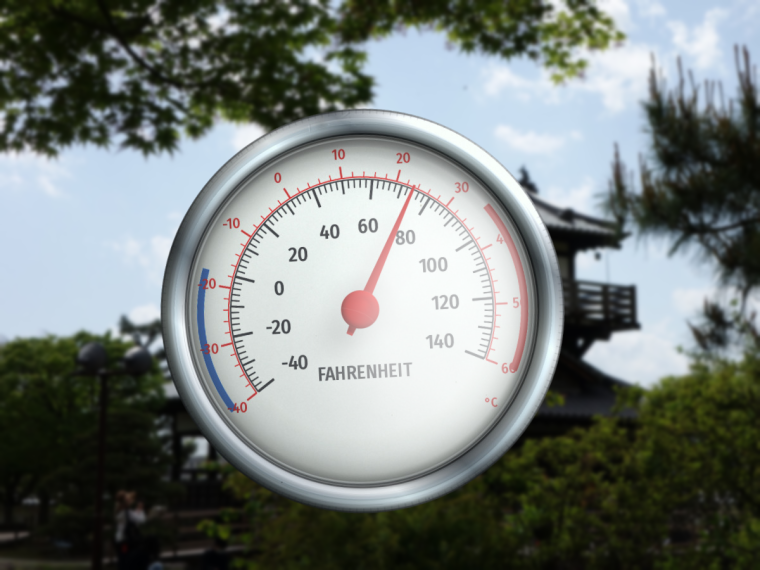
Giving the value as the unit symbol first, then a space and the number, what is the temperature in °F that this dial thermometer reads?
°F 74
